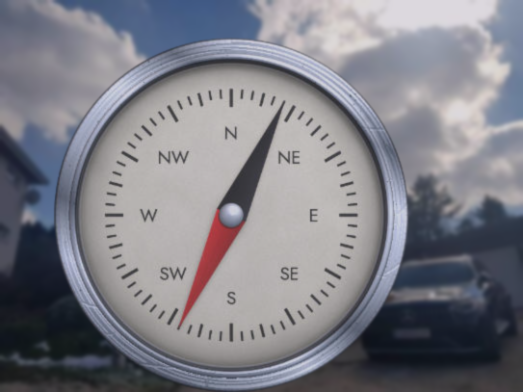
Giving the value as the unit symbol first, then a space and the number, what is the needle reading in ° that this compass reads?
° 205
